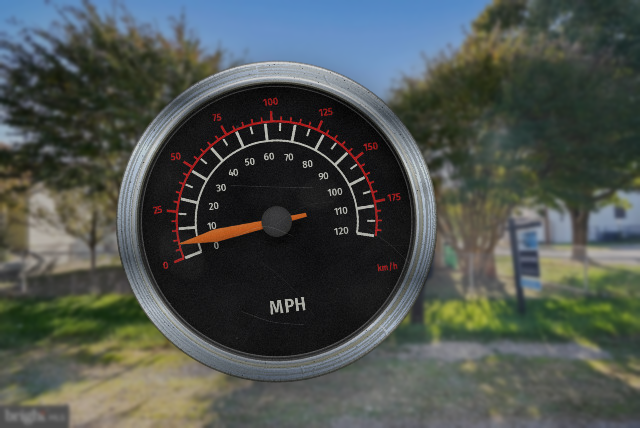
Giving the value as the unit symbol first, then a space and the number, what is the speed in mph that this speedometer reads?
mph 5
